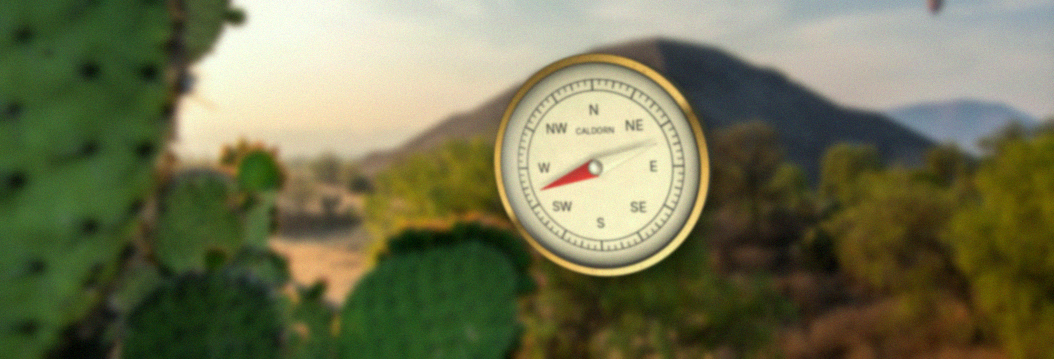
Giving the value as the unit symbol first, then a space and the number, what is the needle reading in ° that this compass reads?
° 250
